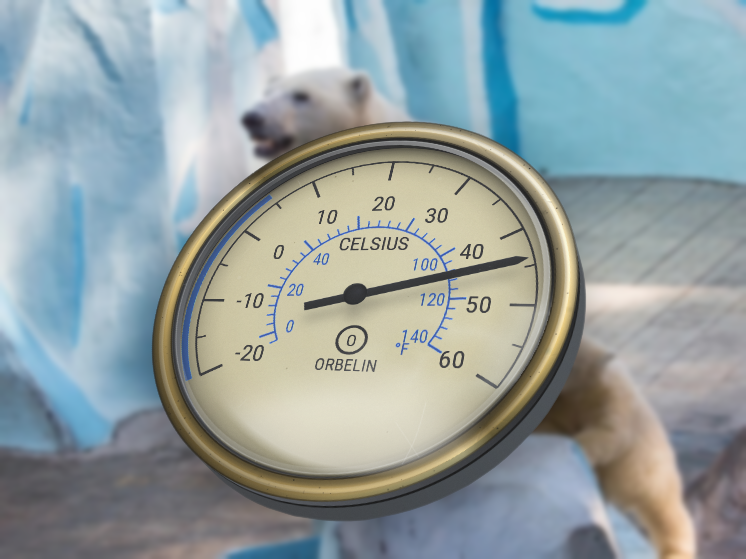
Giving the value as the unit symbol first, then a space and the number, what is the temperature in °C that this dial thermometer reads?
°C 45
